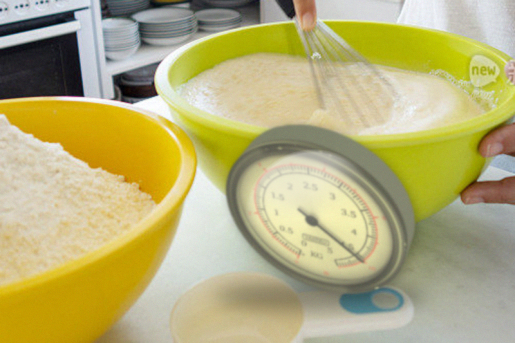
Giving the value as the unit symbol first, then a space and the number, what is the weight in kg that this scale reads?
kg 4.5
